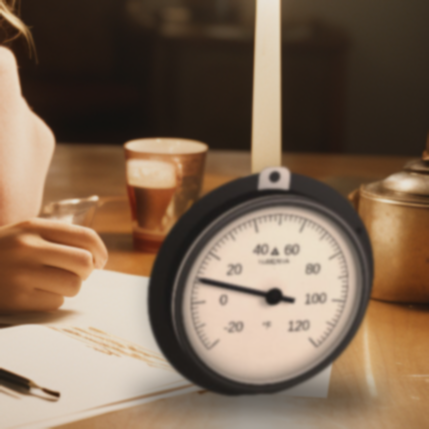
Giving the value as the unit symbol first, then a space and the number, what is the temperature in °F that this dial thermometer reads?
°F 10
